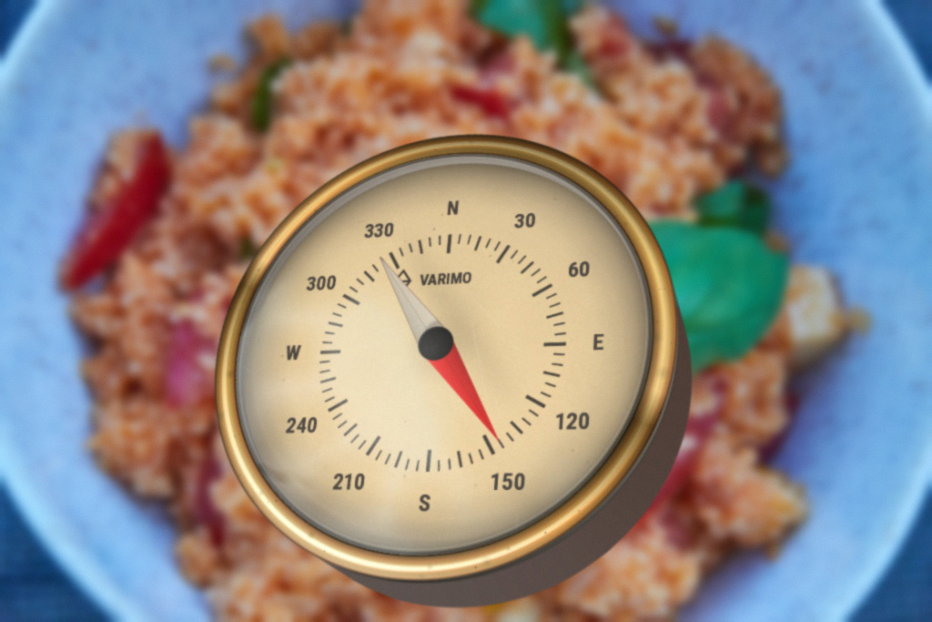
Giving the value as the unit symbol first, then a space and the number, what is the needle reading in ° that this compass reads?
° 145
